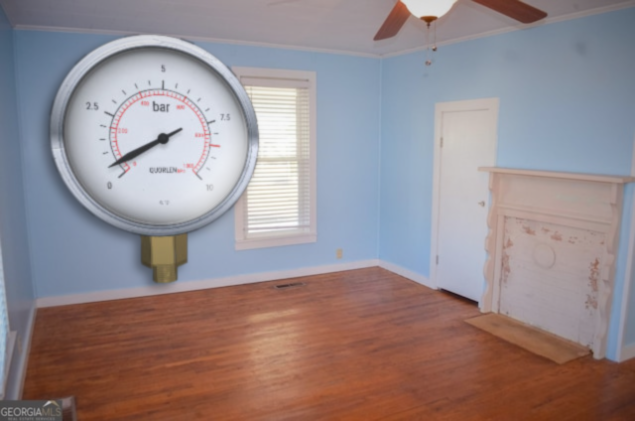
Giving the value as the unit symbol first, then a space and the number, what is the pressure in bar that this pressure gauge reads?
bar 0.5
